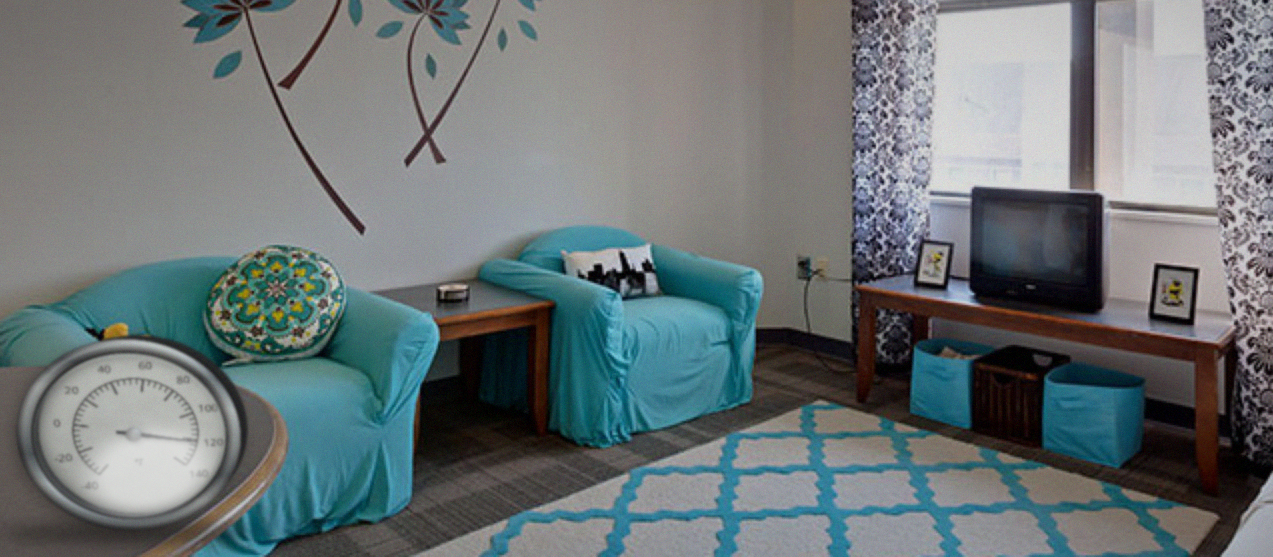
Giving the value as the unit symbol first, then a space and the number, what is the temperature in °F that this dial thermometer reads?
°F 120
